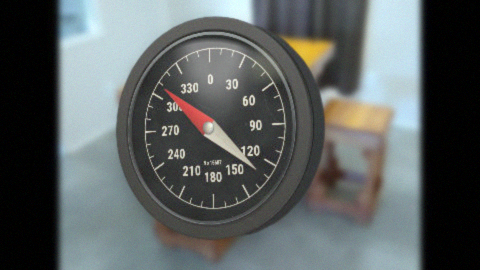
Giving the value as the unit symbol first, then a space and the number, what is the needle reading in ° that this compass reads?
° 310
